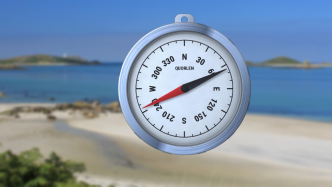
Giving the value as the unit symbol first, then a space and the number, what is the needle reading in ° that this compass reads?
° 245
